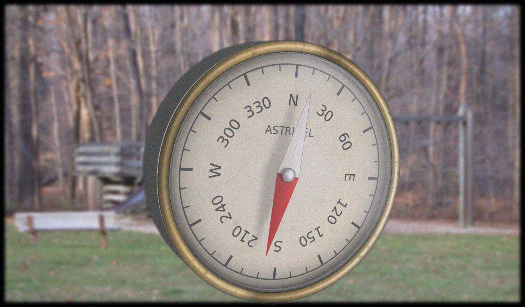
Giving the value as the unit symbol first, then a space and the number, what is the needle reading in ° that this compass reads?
° 190
